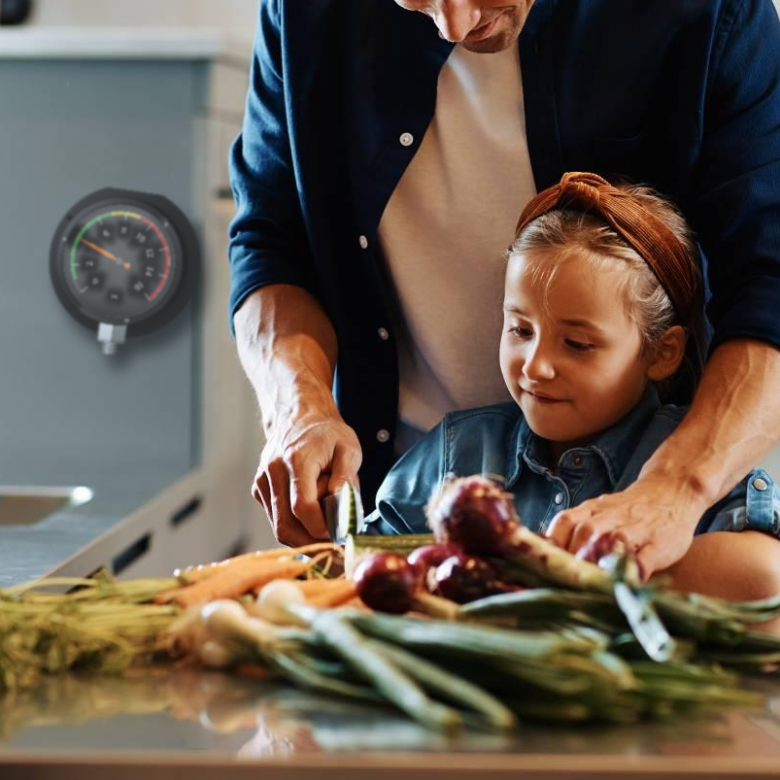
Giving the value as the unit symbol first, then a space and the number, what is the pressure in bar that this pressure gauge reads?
bar 4
